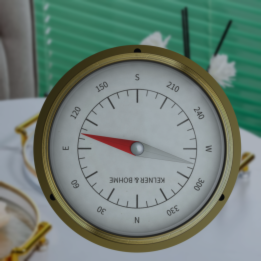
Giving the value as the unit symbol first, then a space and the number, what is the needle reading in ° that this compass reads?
° 105
